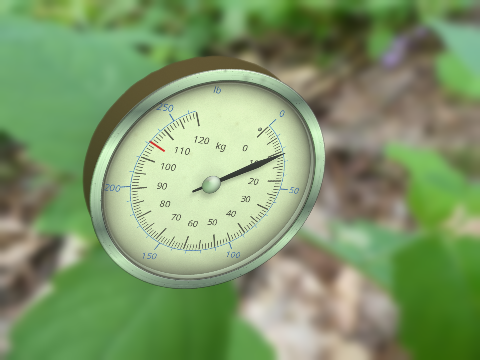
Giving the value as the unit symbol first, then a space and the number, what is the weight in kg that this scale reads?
kg 10
